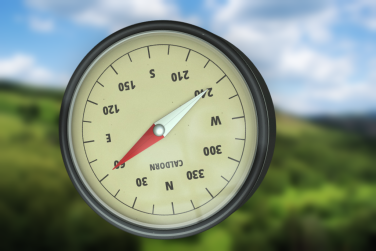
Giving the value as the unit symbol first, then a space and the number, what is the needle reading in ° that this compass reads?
° 60
